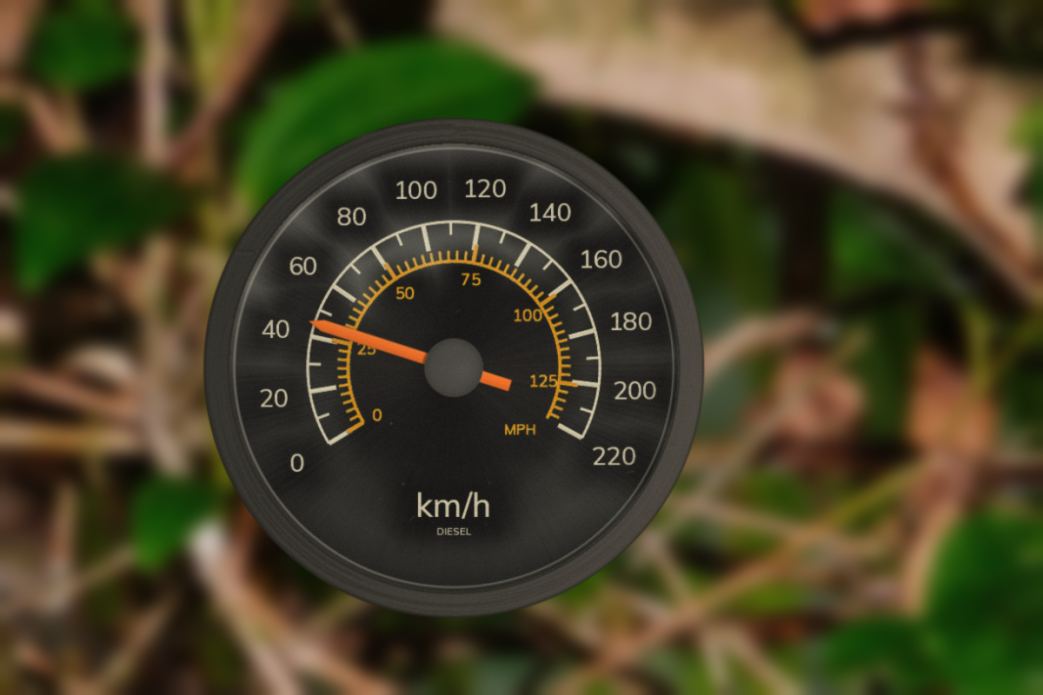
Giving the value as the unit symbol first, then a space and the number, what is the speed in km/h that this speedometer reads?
km/h 45
